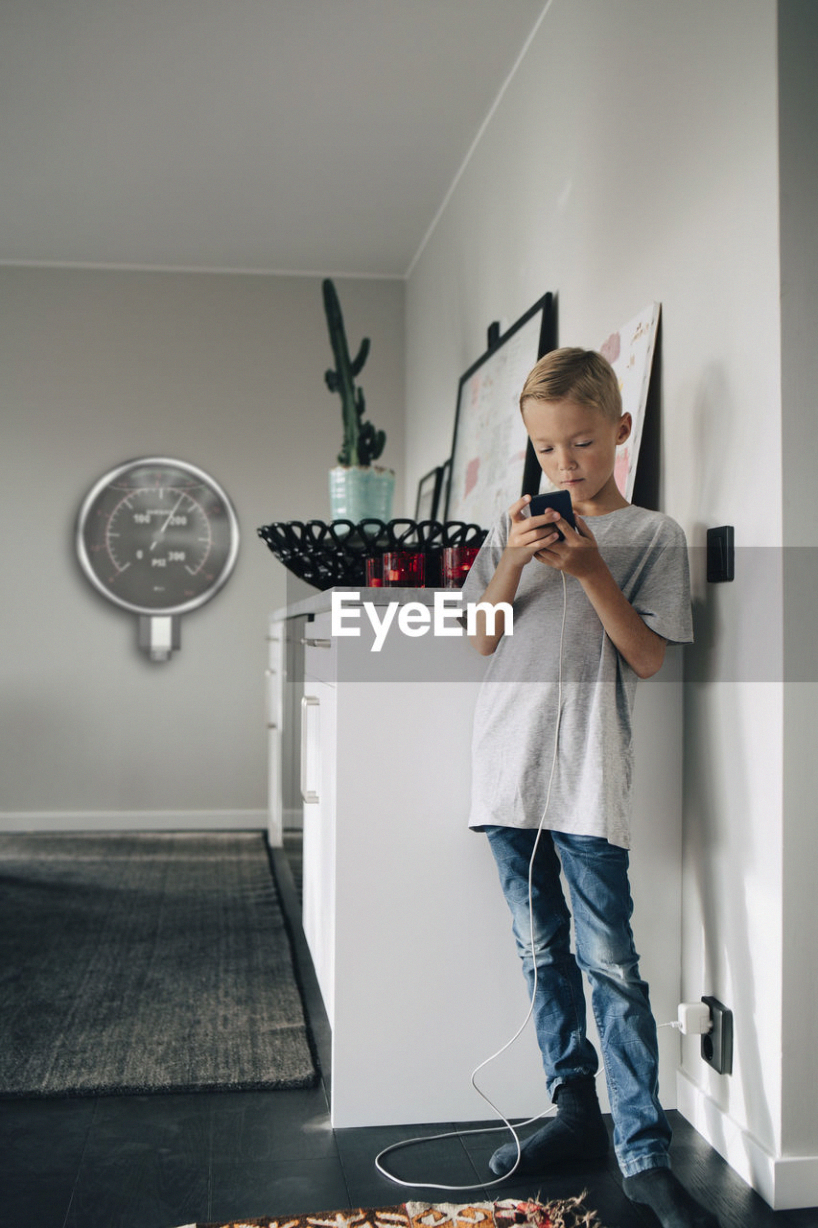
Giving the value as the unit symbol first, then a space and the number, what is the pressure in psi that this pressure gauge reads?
psi 180
